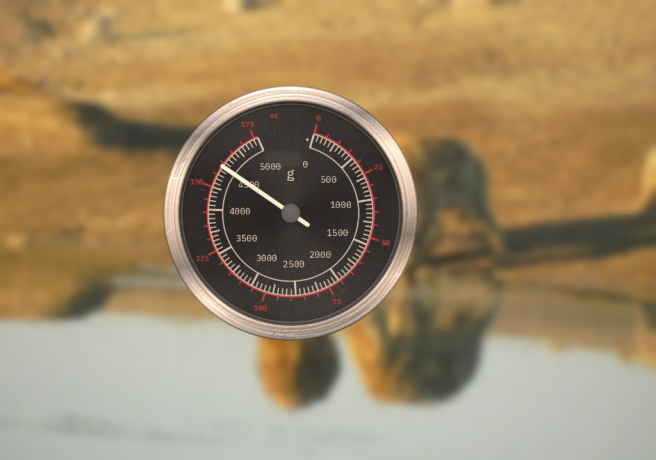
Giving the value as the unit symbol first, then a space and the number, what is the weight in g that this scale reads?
g 4500
